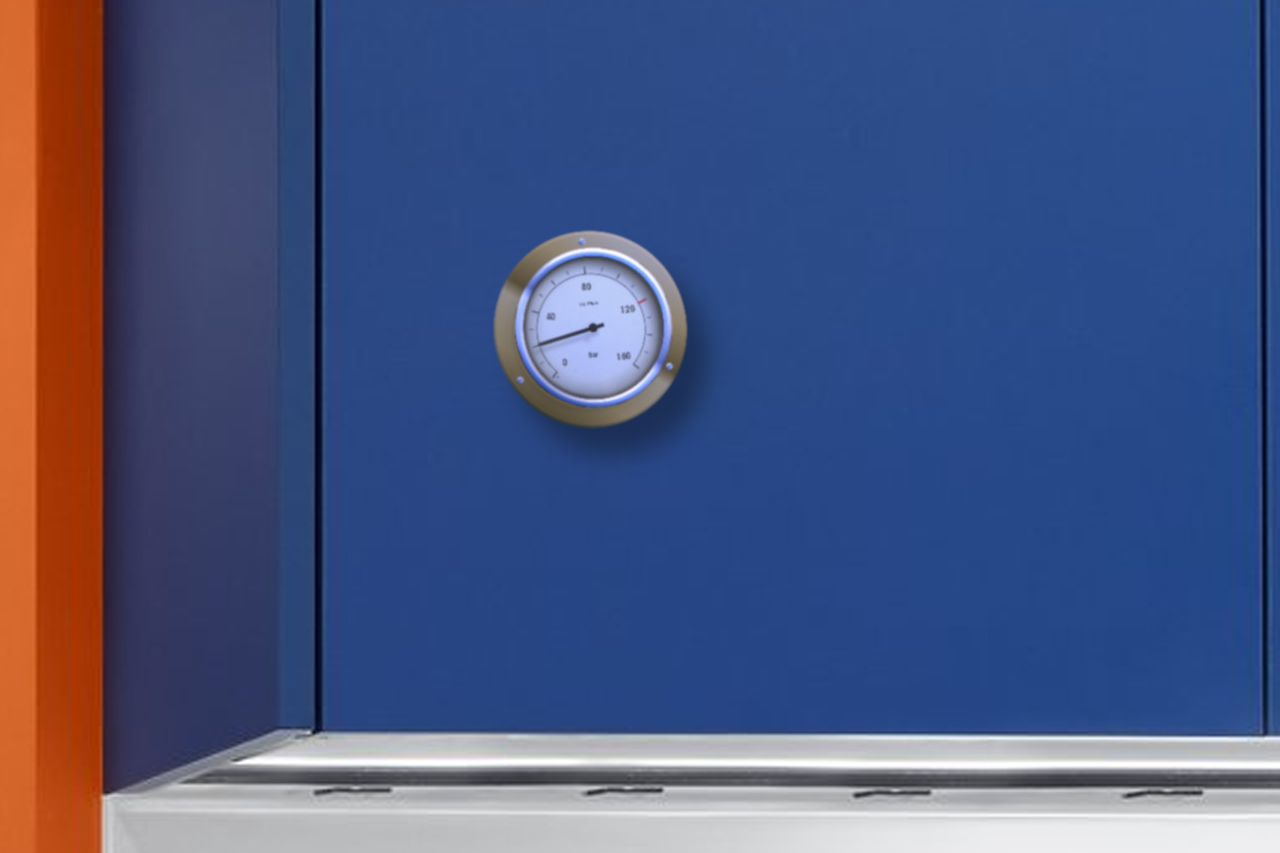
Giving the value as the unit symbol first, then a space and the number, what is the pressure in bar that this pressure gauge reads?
bar 20
